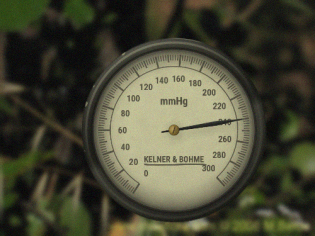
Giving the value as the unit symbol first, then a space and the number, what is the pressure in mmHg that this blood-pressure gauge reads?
mmHg 240
